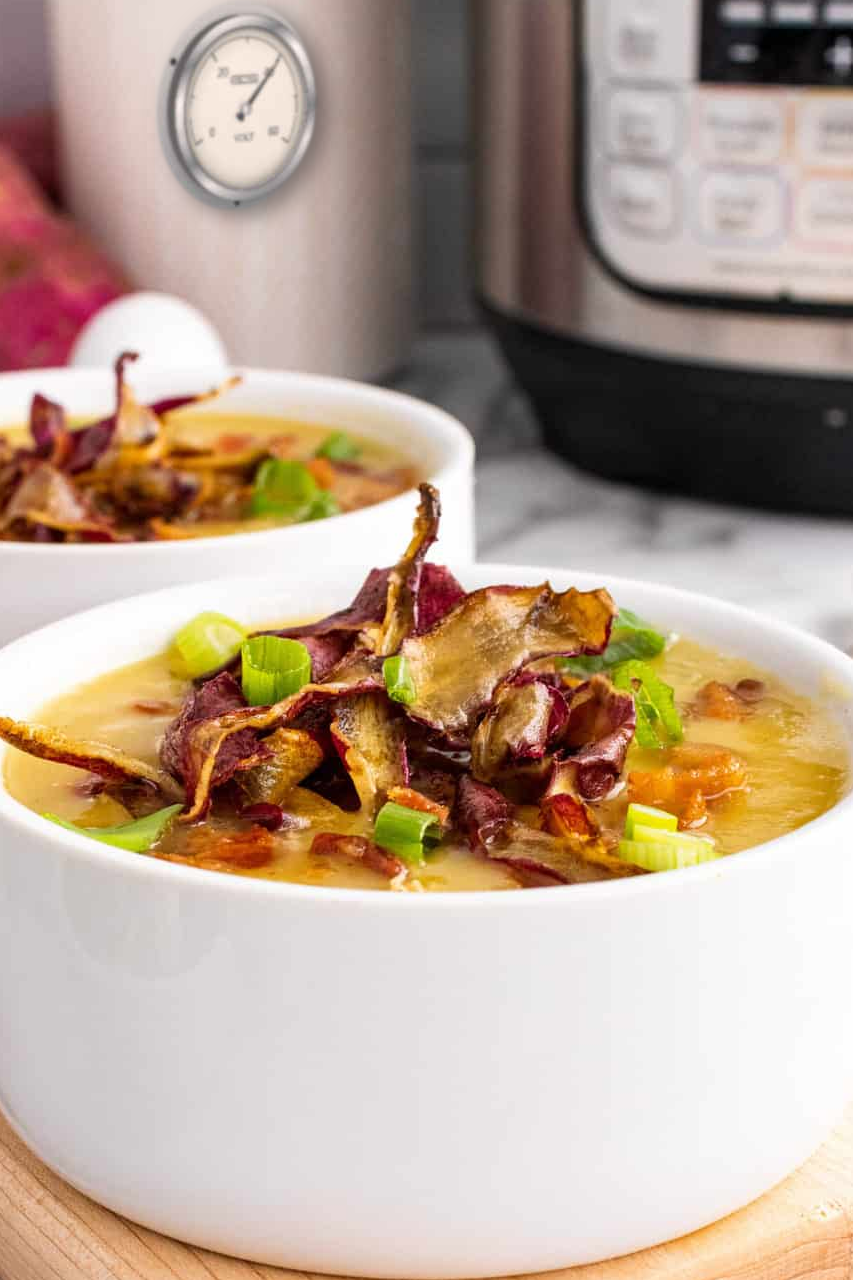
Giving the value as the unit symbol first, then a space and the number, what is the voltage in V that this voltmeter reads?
V 40
